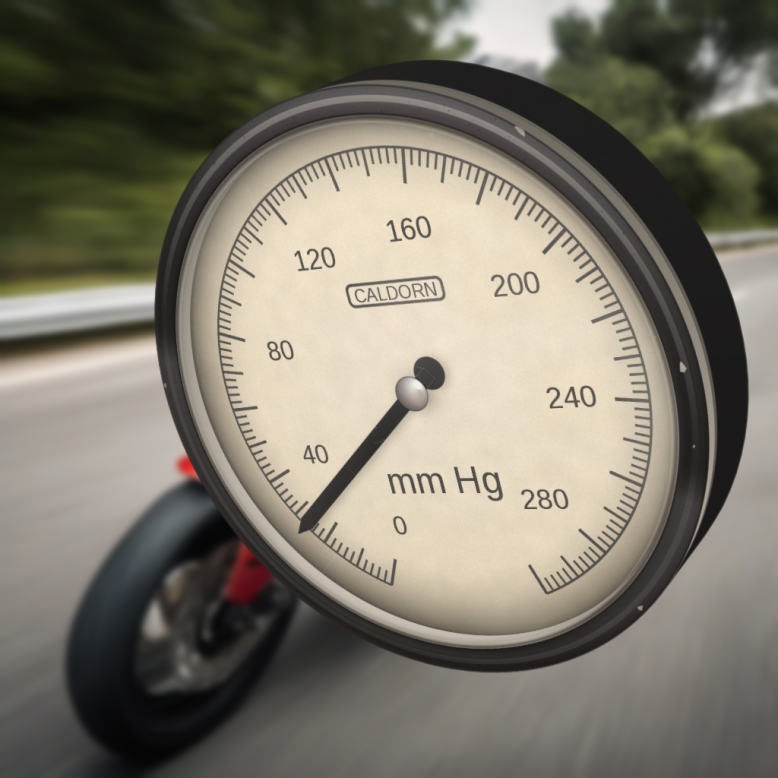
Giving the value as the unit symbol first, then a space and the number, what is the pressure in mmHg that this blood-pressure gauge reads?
mmHg 26
